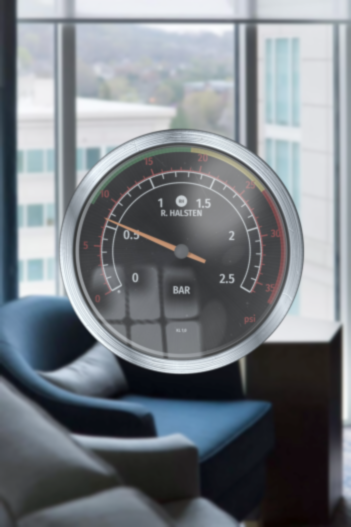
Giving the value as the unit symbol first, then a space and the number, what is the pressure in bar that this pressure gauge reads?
bar 0.55
